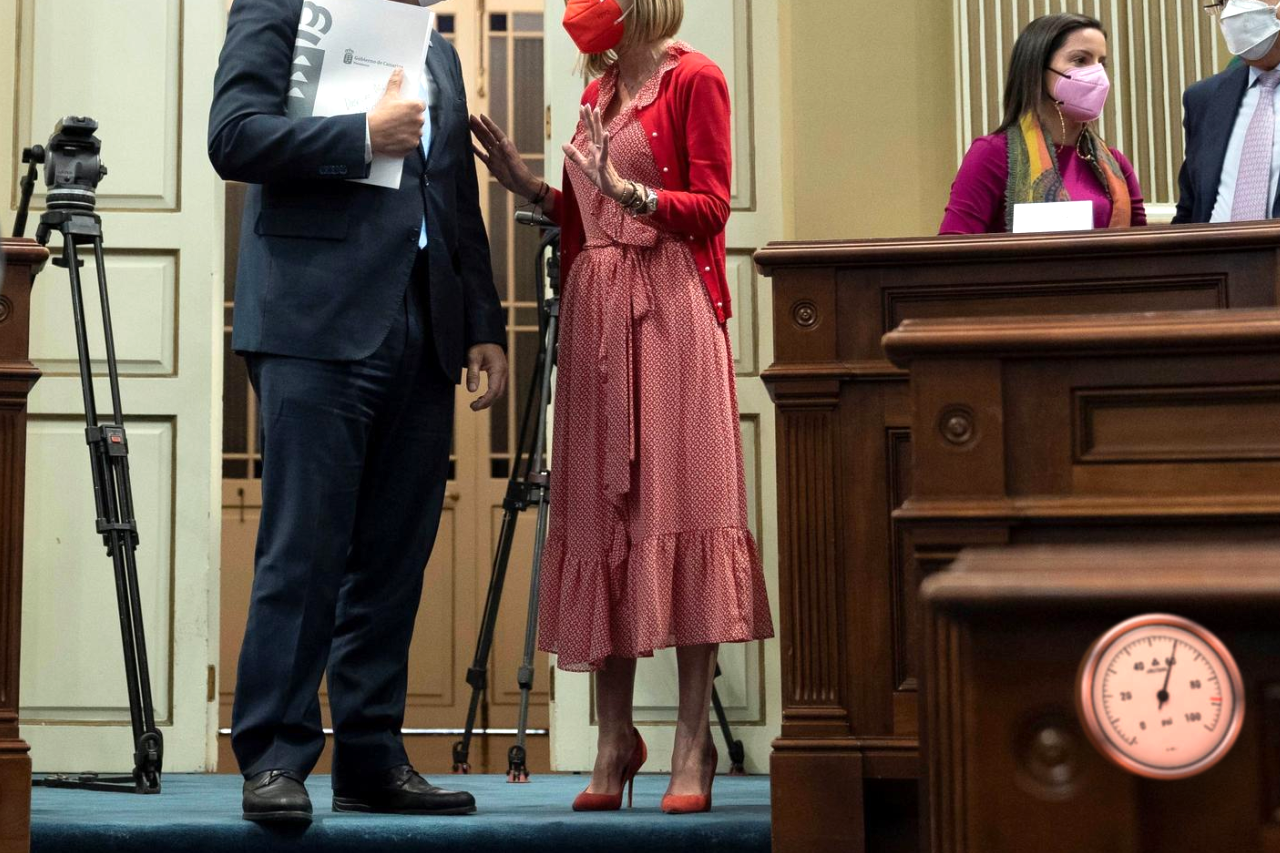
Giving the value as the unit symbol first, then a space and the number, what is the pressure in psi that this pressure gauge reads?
psi 60
